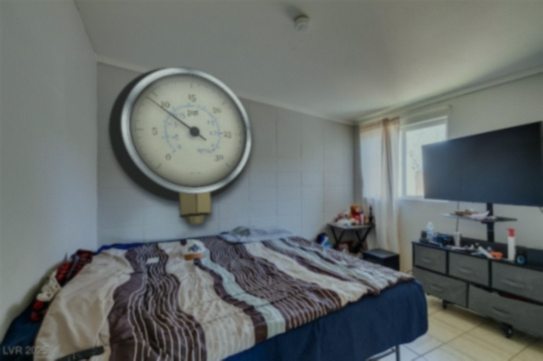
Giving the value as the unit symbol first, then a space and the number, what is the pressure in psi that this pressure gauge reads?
psi 9
